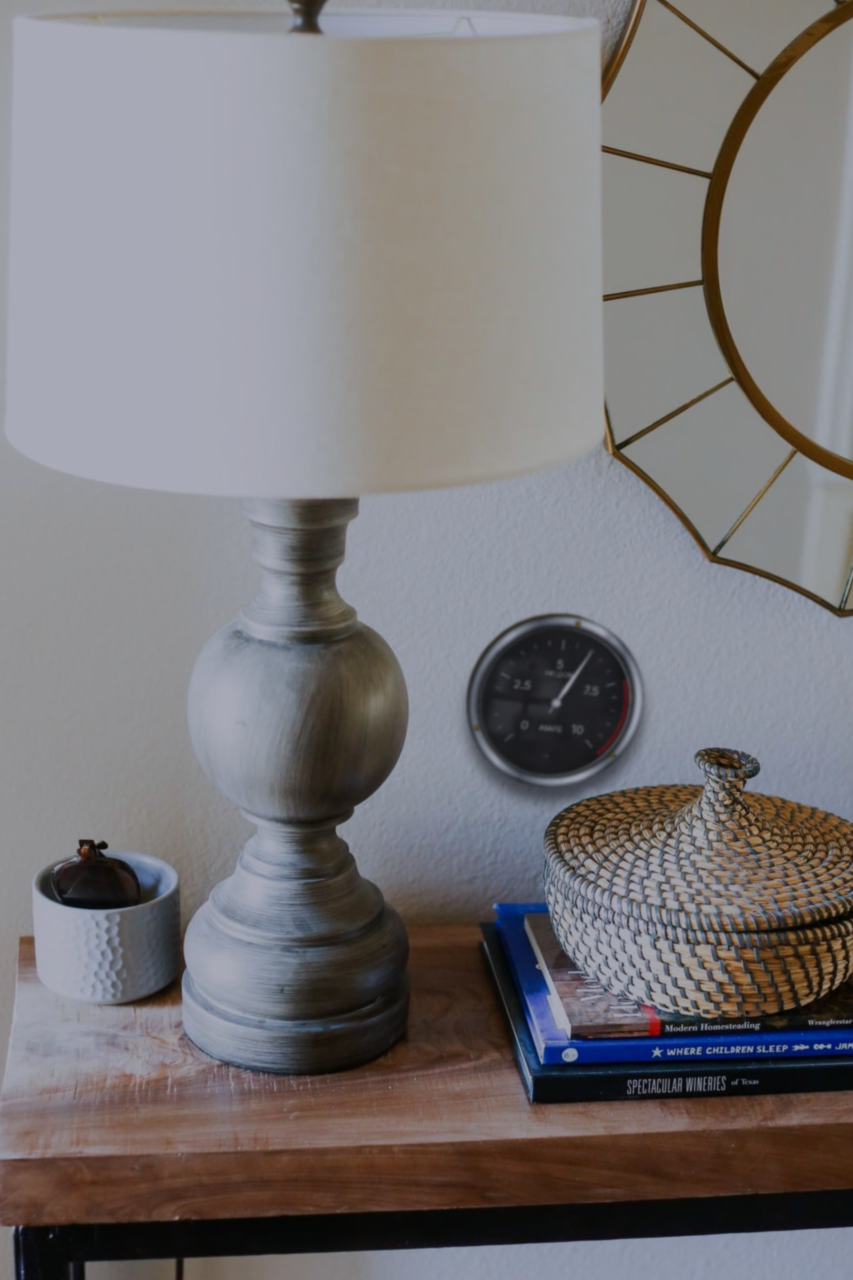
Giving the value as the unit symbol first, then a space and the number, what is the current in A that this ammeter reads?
A 6
